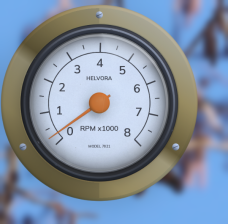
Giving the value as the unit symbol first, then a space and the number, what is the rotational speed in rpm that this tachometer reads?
rpm 250
